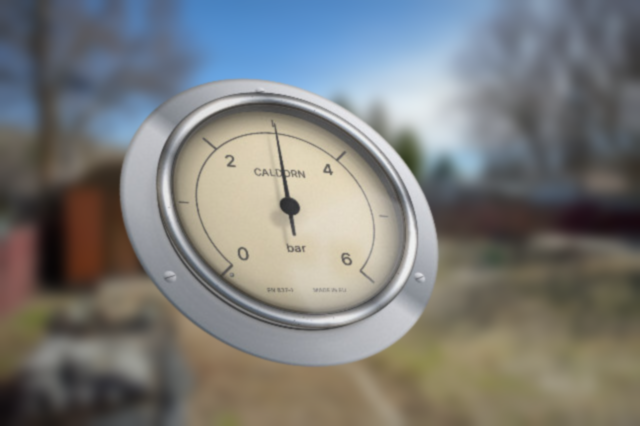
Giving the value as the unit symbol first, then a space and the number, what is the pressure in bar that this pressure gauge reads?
bar 3
